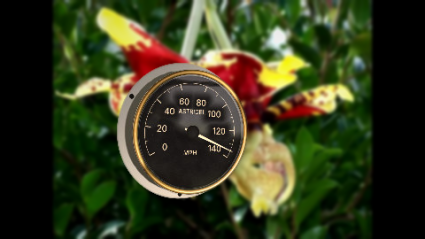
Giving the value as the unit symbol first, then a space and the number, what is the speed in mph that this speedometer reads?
mph 135
